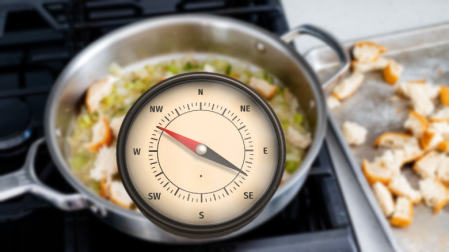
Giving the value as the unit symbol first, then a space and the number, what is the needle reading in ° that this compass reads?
° 300
